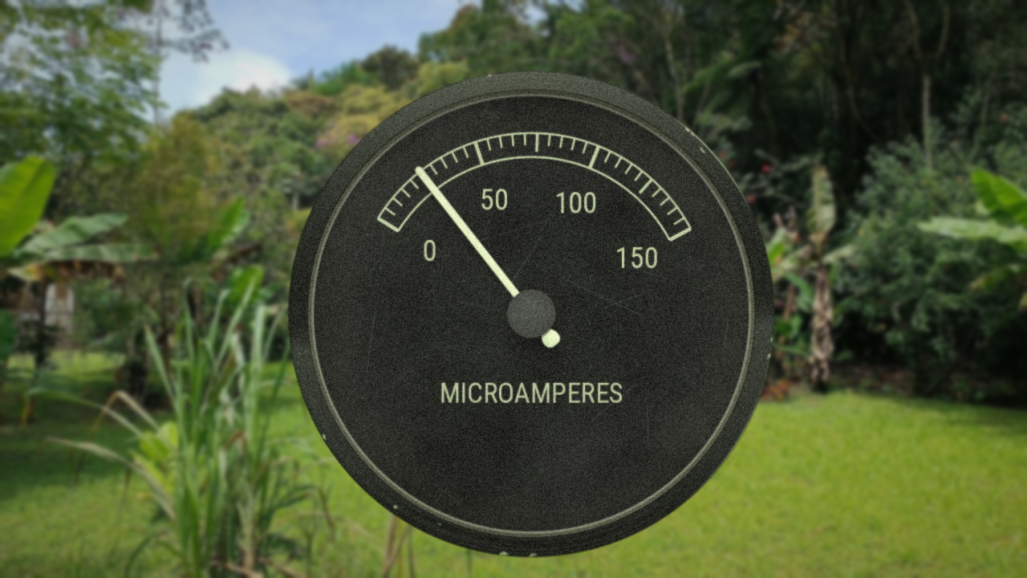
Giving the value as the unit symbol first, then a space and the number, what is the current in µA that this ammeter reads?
µA 25
